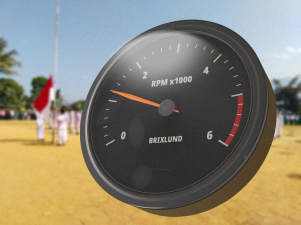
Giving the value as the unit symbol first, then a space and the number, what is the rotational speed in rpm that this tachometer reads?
rpm 1200
